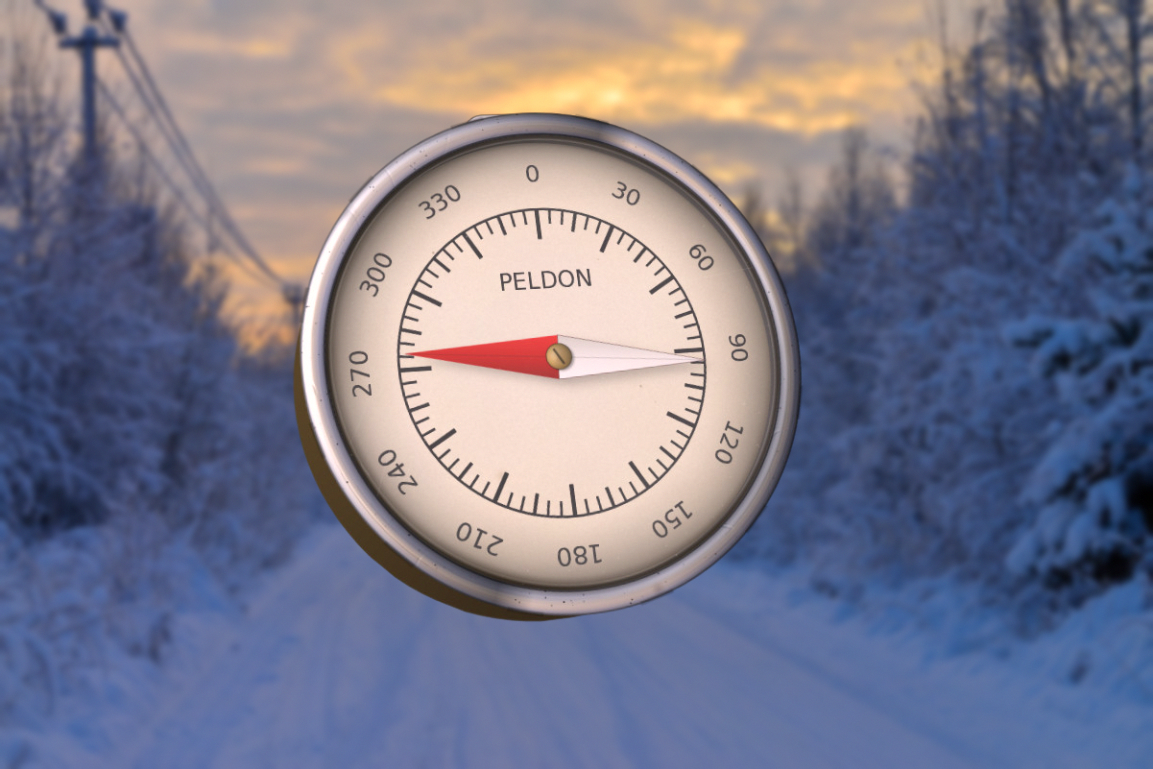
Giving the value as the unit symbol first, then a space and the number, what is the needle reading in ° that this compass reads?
° 275
